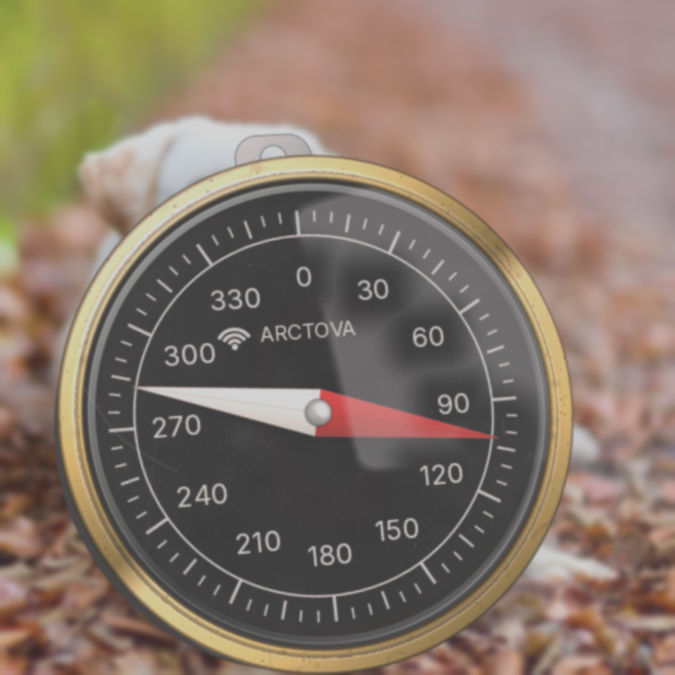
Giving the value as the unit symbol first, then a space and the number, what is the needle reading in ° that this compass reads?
° 102.5
